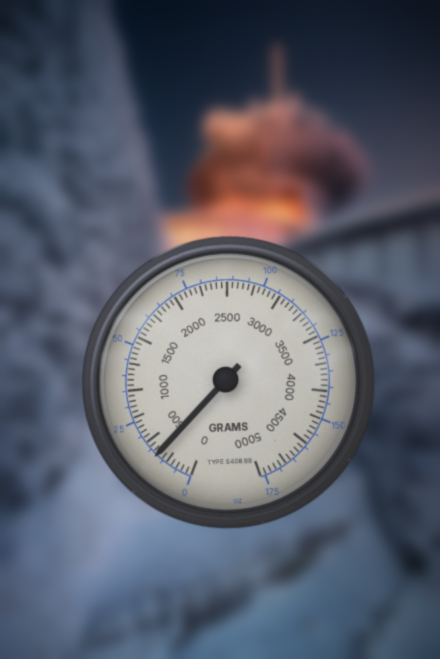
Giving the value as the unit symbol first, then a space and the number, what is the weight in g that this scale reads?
g 350
